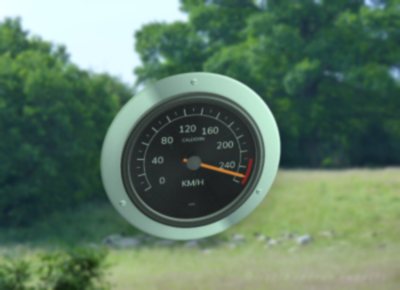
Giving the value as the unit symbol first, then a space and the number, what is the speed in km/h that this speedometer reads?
km/h 250
